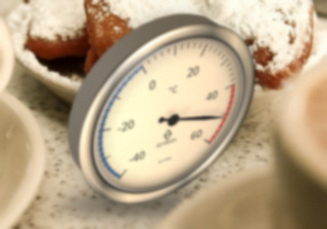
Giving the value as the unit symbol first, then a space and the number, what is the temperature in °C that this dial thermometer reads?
°C 50
